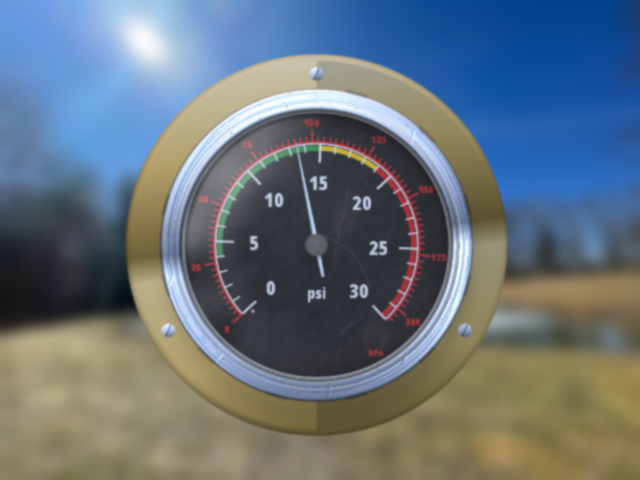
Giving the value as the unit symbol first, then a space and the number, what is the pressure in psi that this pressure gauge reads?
psi 13.5
